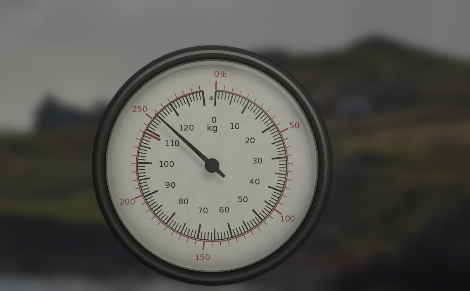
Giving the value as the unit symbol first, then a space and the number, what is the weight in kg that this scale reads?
kg 115
